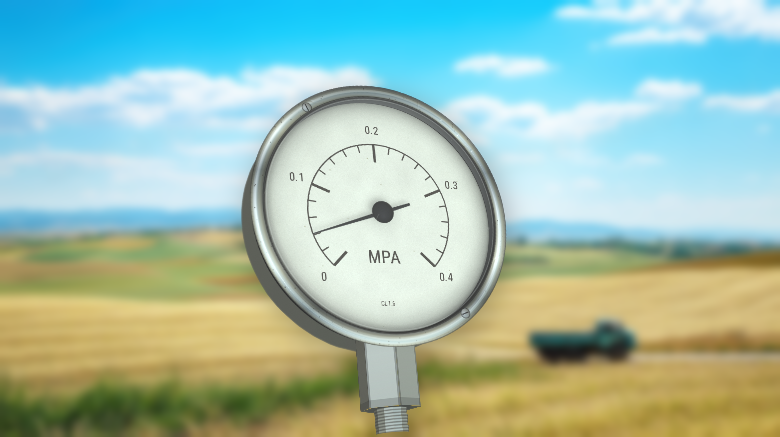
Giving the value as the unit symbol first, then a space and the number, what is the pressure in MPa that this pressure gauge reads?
MPa 0.04
